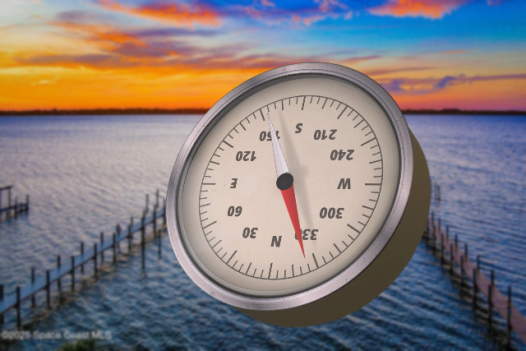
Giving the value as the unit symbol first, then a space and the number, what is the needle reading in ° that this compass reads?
° 335
